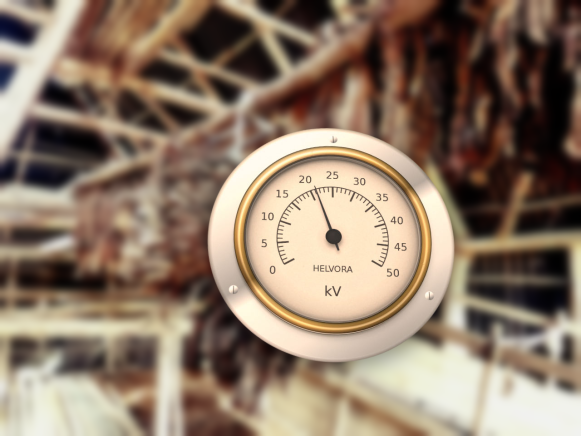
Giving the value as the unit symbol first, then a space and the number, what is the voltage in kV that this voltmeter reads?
kV 21
